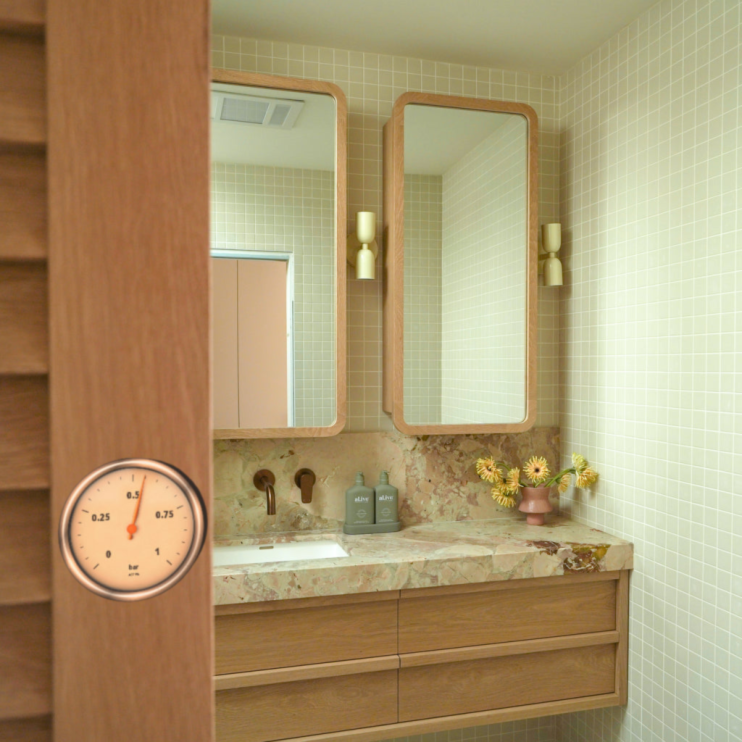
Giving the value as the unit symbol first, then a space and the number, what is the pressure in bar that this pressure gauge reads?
bar 0.55
